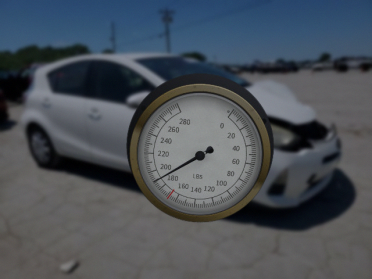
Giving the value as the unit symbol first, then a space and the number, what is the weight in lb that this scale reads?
lb 190
